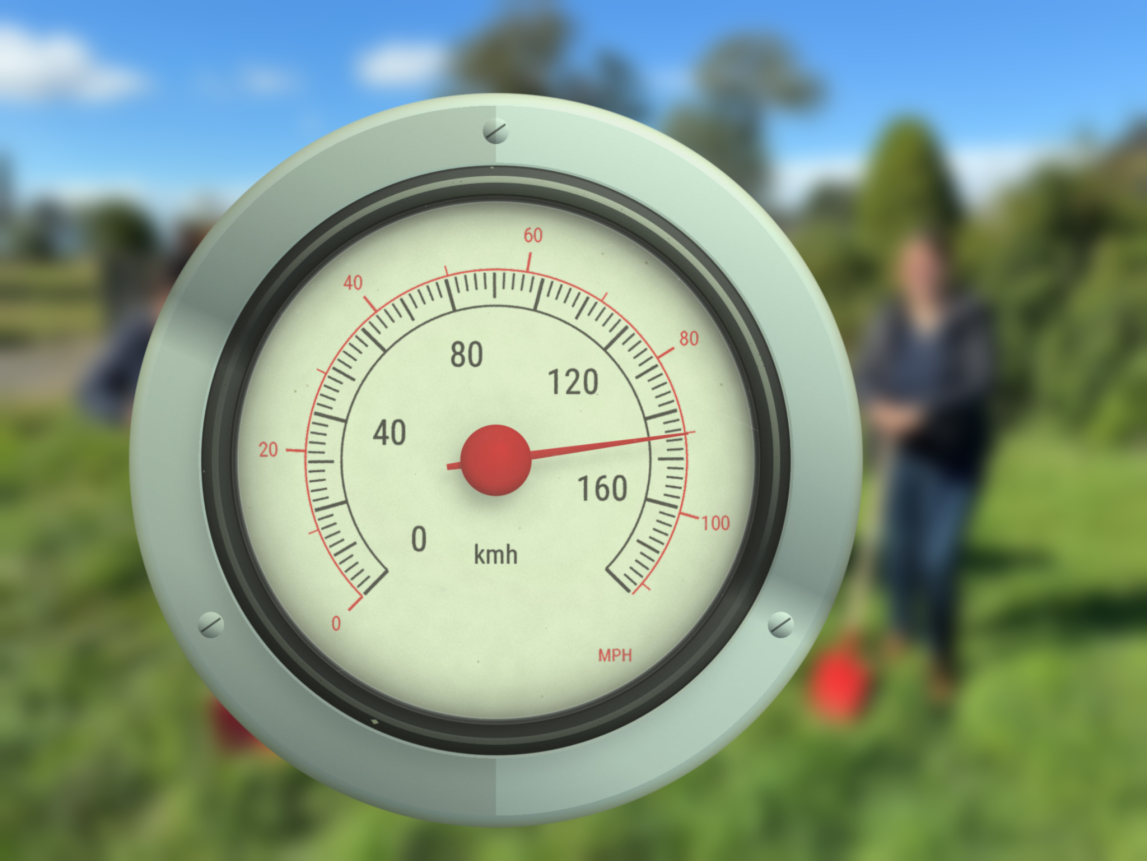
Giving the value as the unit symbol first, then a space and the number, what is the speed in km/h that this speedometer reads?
km/h 145
